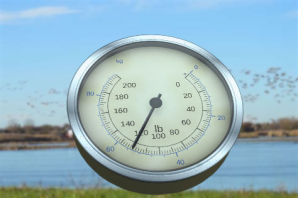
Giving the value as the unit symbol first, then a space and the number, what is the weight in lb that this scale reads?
lb 120
